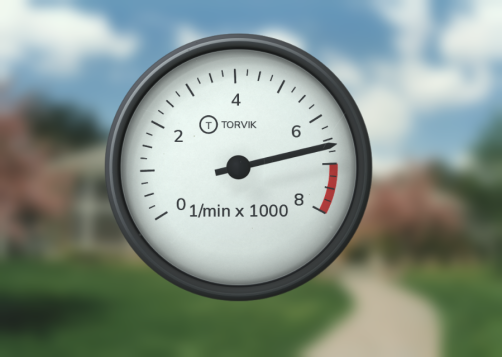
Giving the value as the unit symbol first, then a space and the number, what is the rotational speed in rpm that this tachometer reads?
rpm 6625
